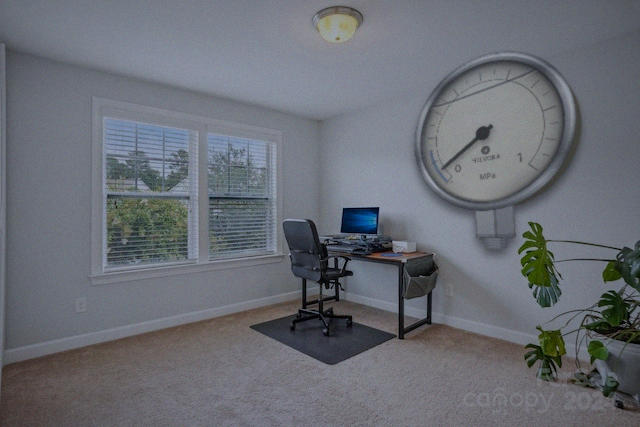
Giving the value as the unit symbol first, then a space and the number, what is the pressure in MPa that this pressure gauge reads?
MPa 0.05
